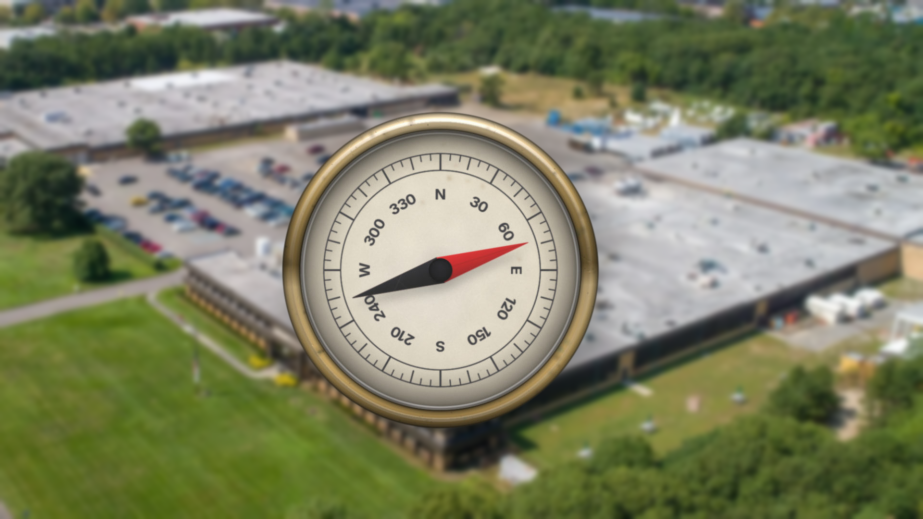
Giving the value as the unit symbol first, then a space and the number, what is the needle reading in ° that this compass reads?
° 72.5
